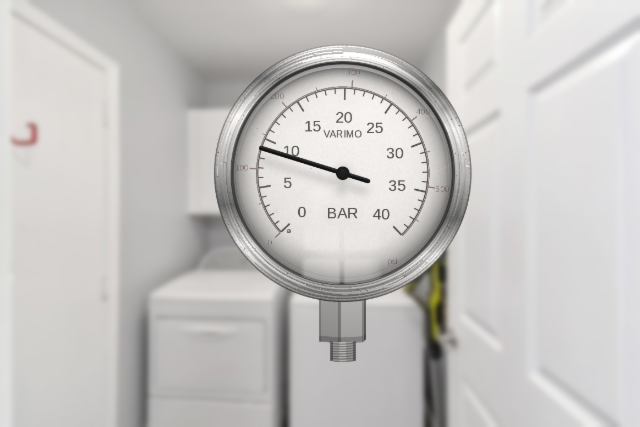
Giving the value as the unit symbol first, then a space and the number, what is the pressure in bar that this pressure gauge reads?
bar 9
